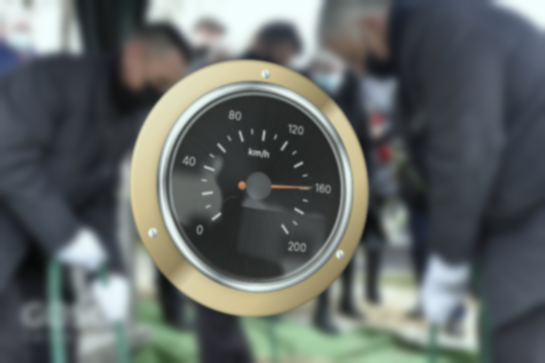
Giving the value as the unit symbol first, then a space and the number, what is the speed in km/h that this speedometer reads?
km/h 160
